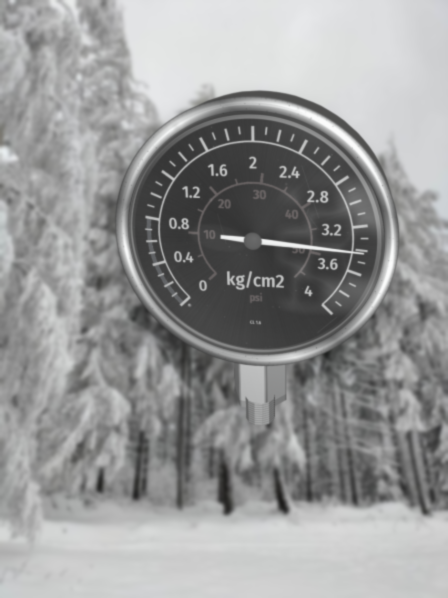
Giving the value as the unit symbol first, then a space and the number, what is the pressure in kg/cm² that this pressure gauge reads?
kg/cm² 3.4
